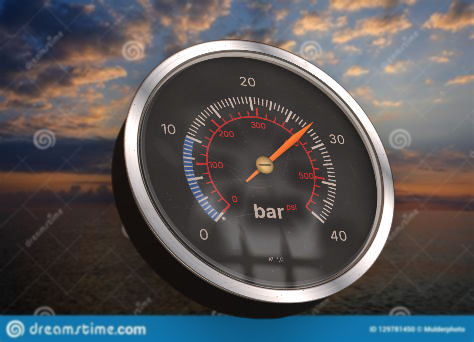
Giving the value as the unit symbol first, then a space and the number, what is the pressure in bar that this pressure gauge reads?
bar 27.5
